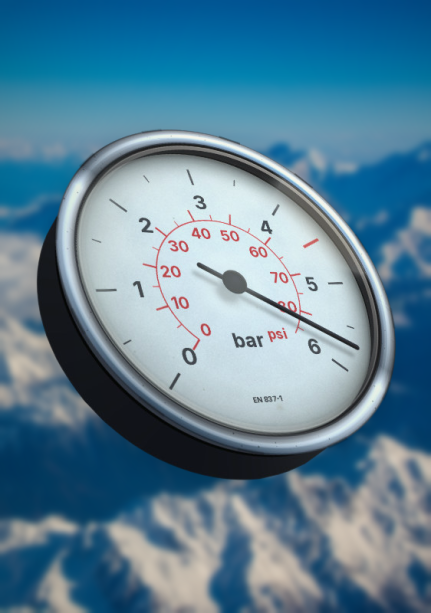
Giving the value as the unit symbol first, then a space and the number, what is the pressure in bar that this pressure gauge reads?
bar 5.75
